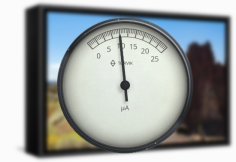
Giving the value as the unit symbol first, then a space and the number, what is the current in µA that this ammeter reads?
µA 10
